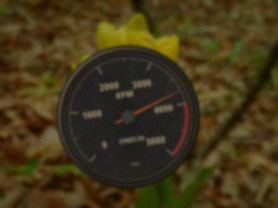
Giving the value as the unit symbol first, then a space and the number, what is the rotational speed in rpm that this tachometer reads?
rpm 3750
